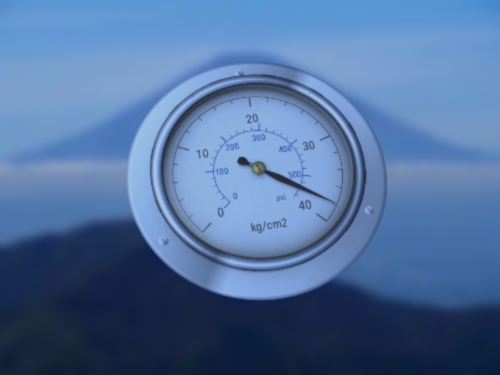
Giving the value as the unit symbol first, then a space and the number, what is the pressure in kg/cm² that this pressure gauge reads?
kg/cm² 38
